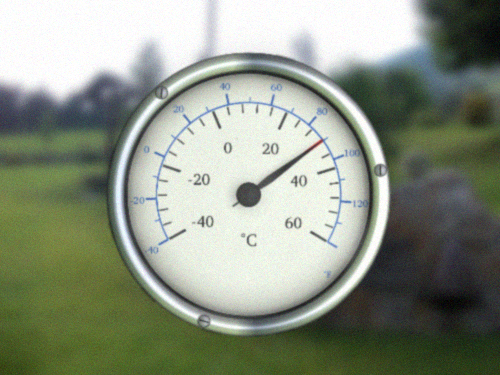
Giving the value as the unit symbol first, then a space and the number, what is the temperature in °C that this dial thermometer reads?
°C 32
